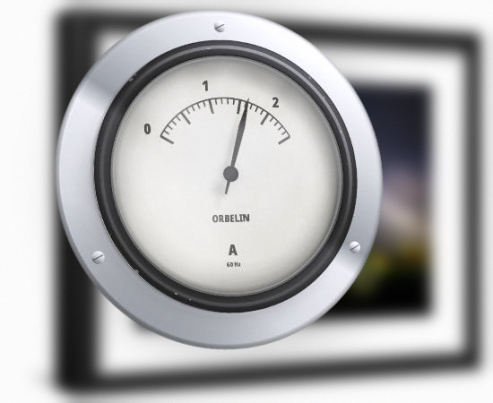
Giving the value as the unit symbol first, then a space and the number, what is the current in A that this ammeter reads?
A 1.6
